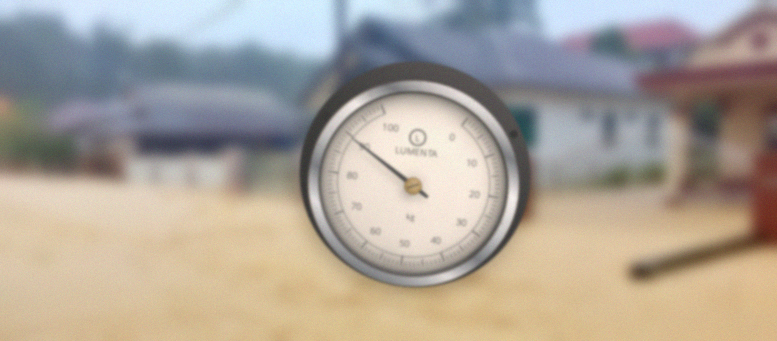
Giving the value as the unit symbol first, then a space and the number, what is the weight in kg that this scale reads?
kg 90
